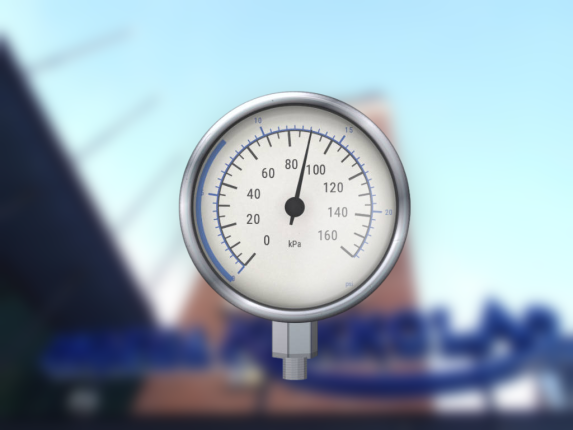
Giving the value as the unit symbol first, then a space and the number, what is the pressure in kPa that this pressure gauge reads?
kPa 90
